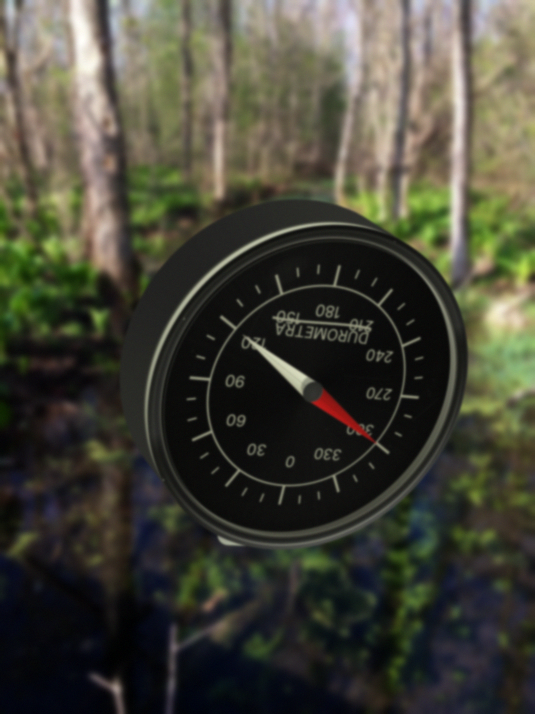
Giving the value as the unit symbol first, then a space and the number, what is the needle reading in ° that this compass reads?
° 300
